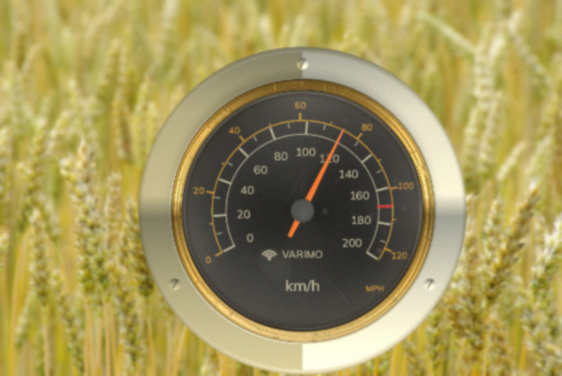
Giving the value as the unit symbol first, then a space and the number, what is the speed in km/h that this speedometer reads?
km/h 120
